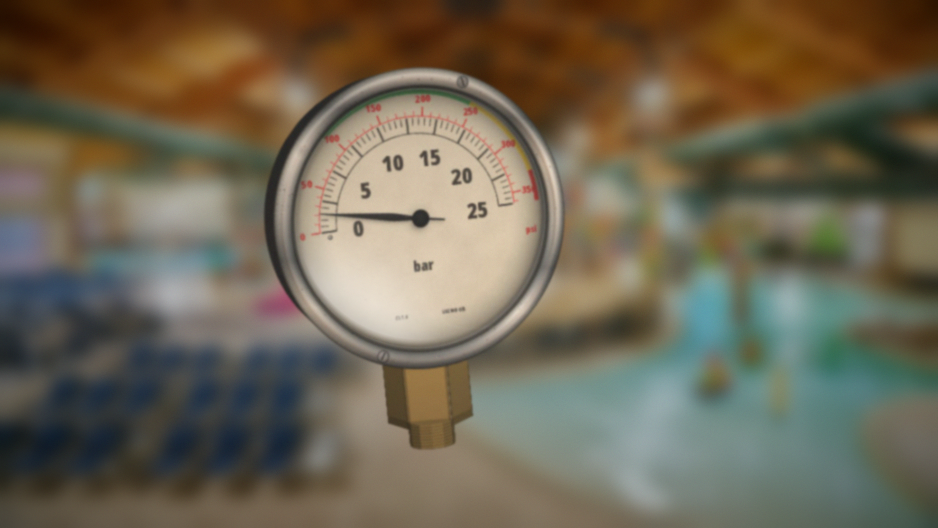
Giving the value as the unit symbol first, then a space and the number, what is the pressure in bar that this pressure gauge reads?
bar 1.5
